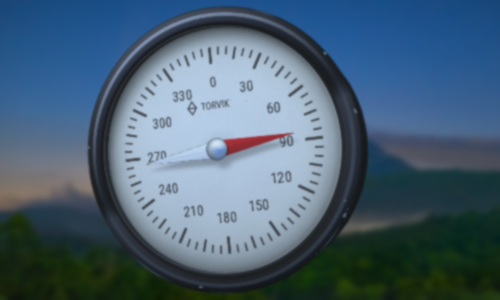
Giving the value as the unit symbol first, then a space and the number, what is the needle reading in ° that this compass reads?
° 85
